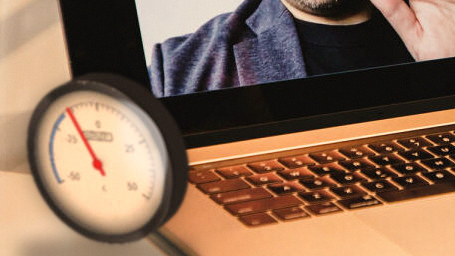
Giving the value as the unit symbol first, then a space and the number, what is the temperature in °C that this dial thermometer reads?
°C -12.5
